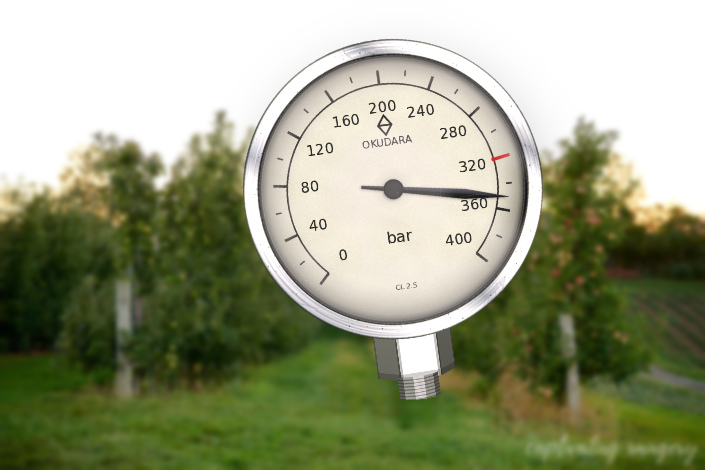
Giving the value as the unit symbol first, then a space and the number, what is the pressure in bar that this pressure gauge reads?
bar 350
